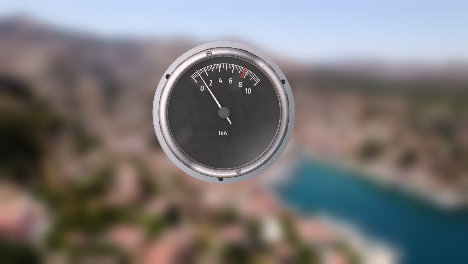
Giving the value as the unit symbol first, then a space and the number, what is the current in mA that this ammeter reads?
mA 1
